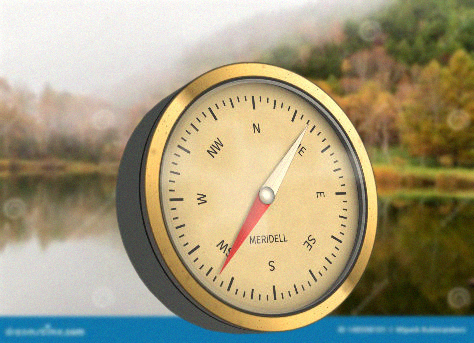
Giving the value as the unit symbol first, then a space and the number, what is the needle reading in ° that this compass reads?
° 220
